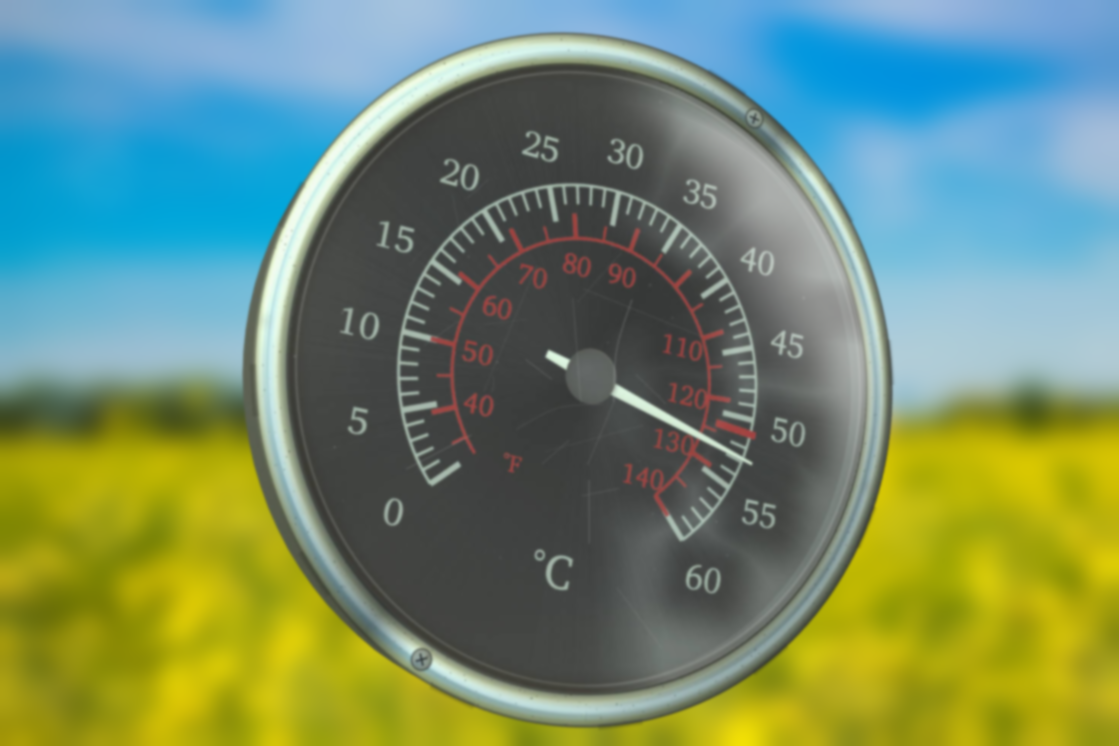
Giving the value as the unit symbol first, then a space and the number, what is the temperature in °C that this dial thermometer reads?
°C 53
